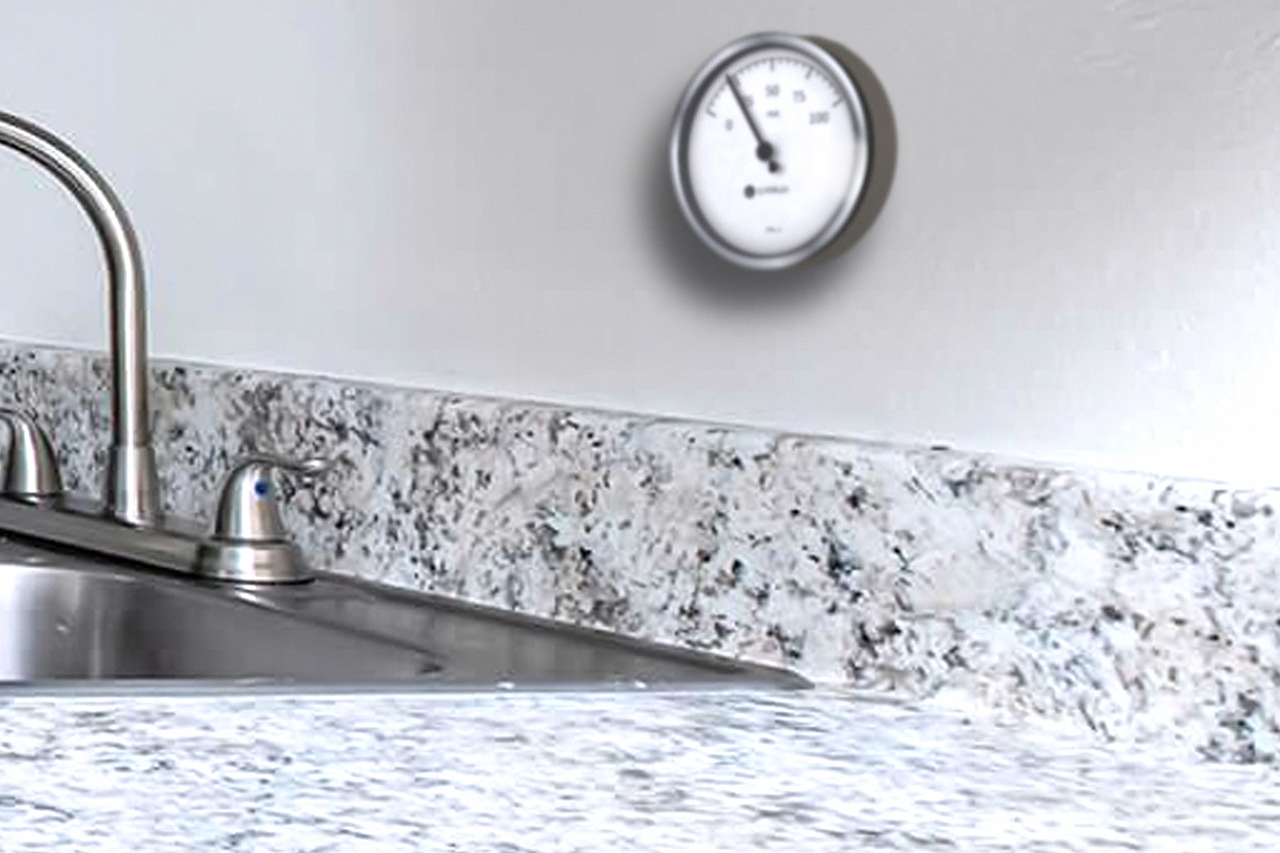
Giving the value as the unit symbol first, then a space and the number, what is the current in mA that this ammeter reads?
mA 25
